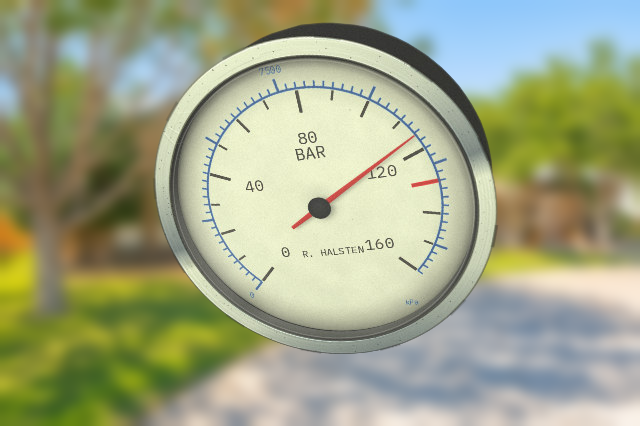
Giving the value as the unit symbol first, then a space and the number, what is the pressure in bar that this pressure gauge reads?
bar 115
